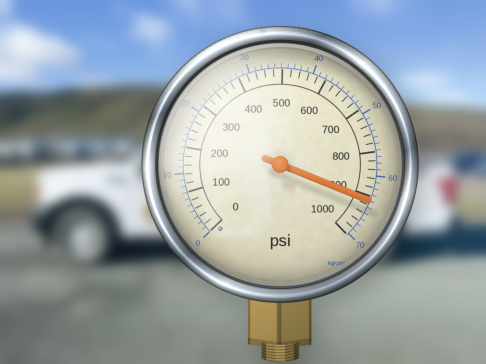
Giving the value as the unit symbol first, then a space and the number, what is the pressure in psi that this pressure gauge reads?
psi 910
